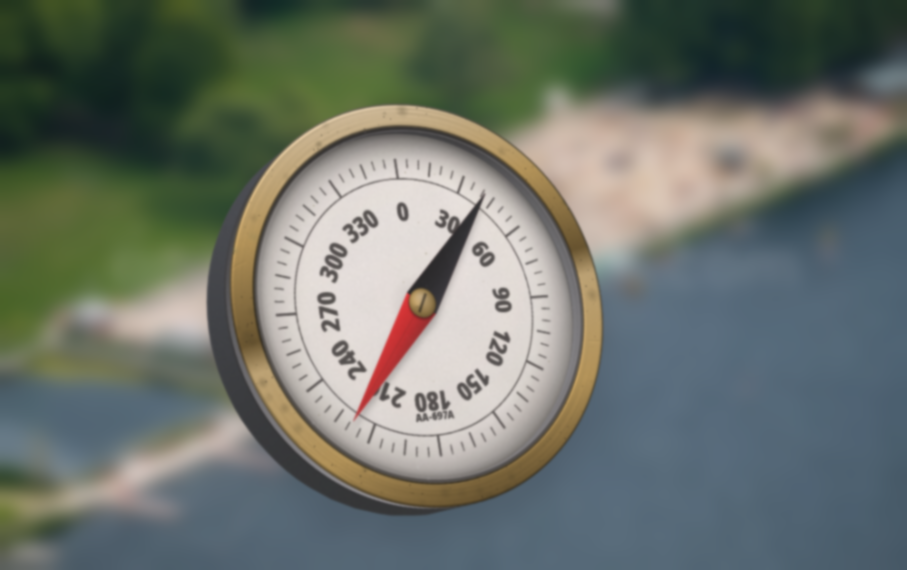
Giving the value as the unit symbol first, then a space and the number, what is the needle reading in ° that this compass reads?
° 220
